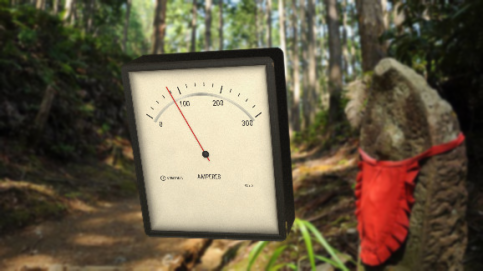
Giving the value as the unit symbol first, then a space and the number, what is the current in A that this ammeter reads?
A 80
